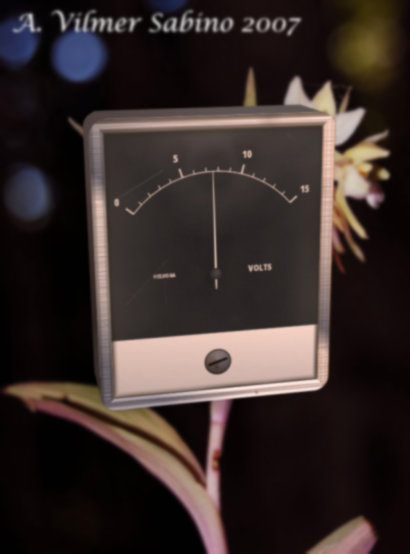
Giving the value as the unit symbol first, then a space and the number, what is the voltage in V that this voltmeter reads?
V 7.5
